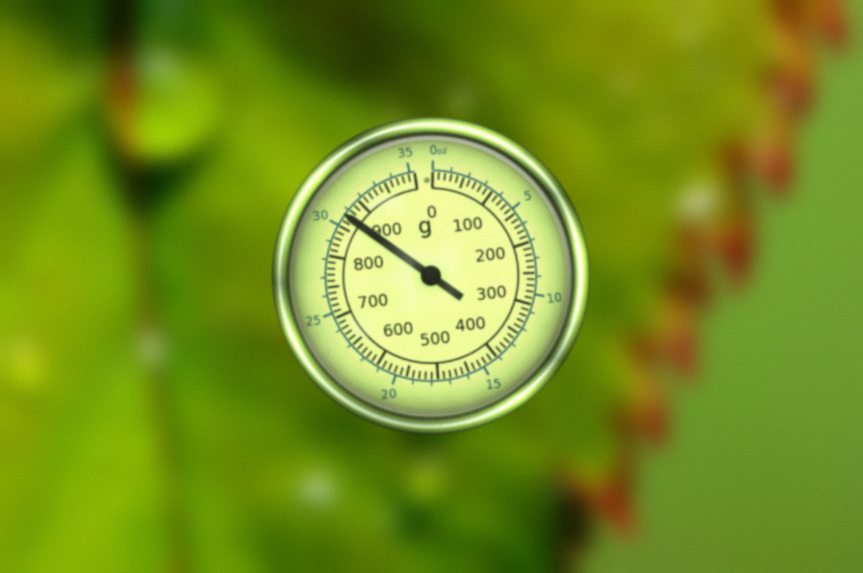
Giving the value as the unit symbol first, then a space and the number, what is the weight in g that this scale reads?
g 870
